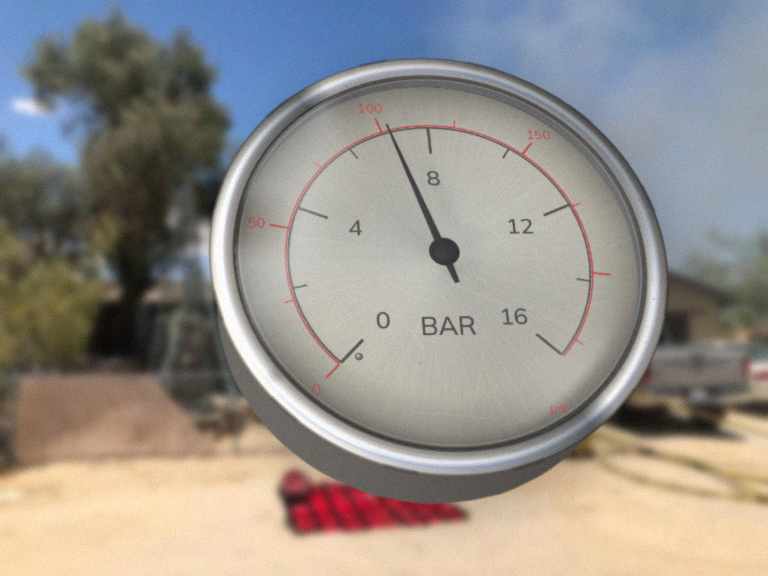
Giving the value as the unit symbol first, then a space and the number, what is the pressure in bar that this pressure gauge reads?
bar 7
